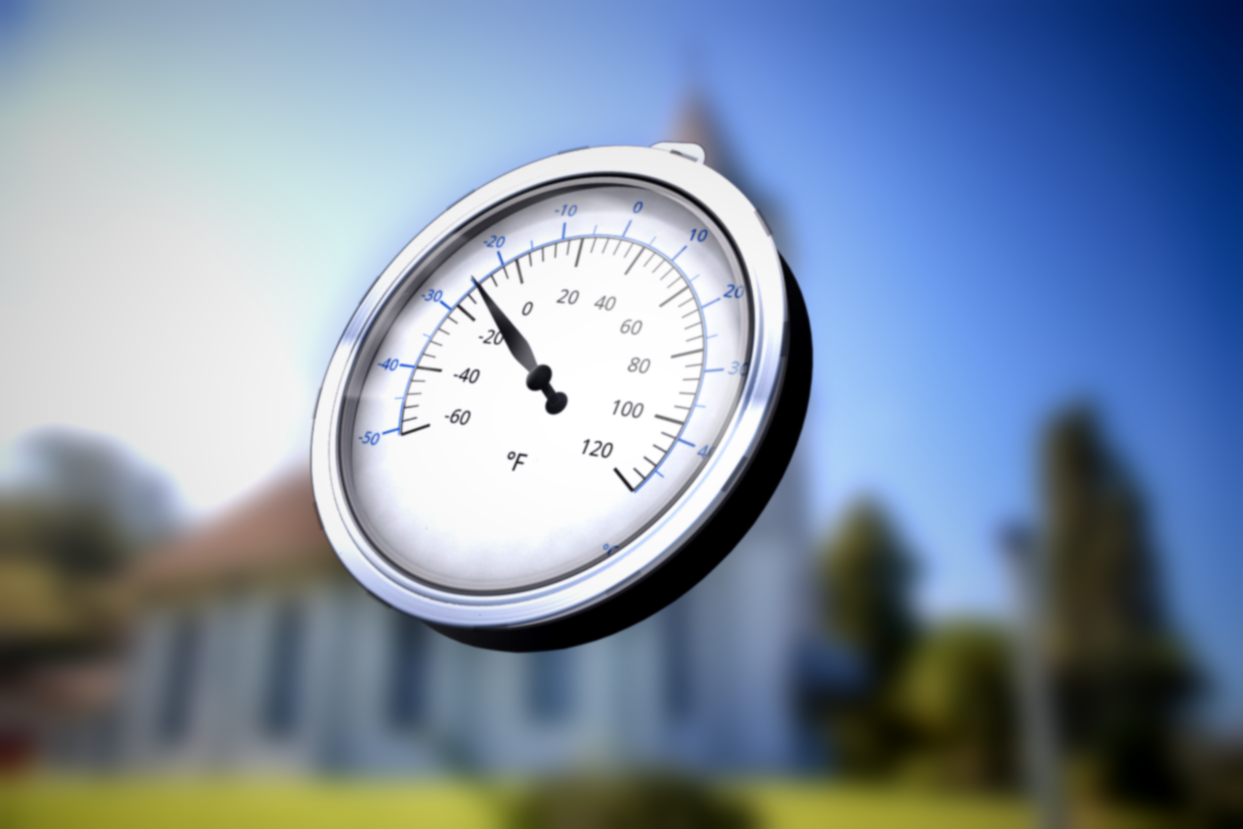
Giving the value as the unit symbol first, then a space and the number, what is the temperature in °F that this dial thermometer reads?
°F -12
